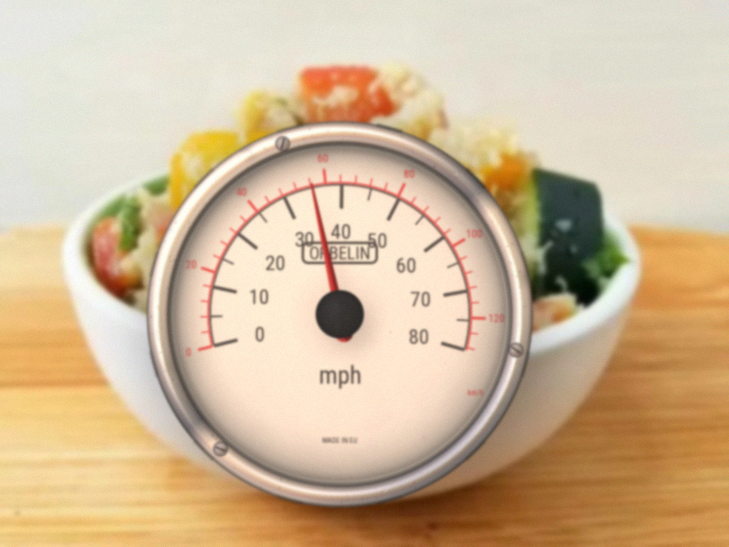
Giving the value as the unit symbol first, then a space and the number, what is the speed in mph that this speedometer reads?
mph 35
